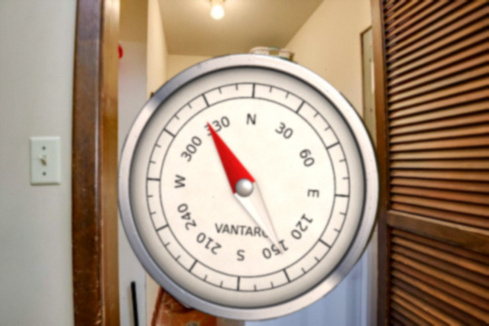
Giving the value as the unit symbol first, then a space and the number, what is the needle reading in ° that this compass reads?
° 325
